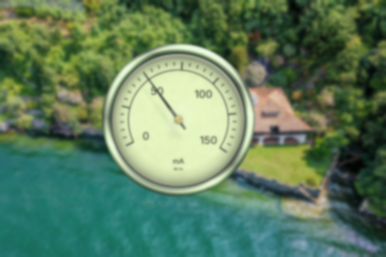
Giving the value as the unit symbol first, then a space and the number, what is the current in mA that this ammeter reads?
mA 50
